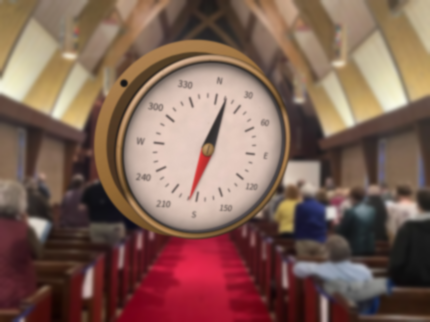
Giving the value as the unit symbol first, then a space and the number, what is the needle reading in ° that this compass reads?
° 190
